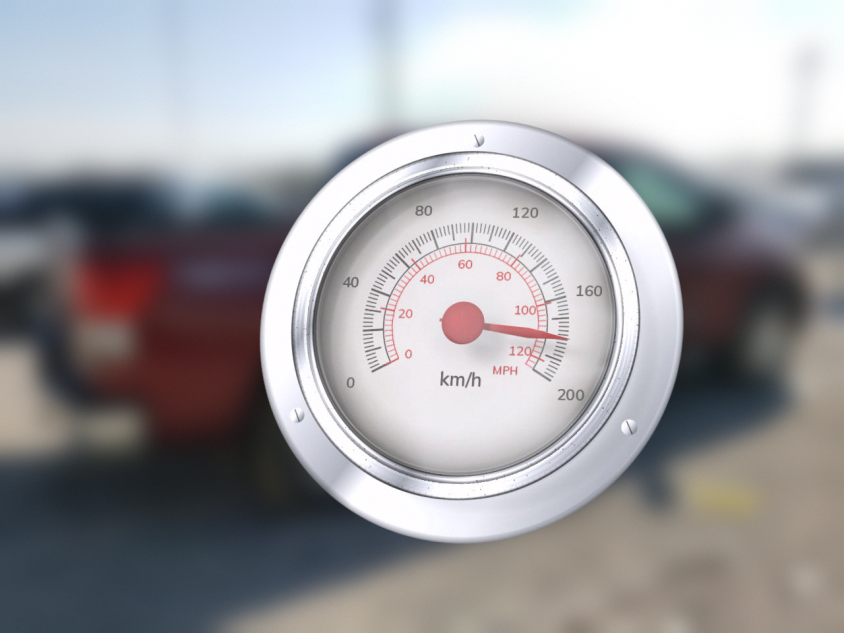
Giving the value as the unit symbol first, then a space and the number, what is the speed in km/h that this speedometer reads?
km/h 180
